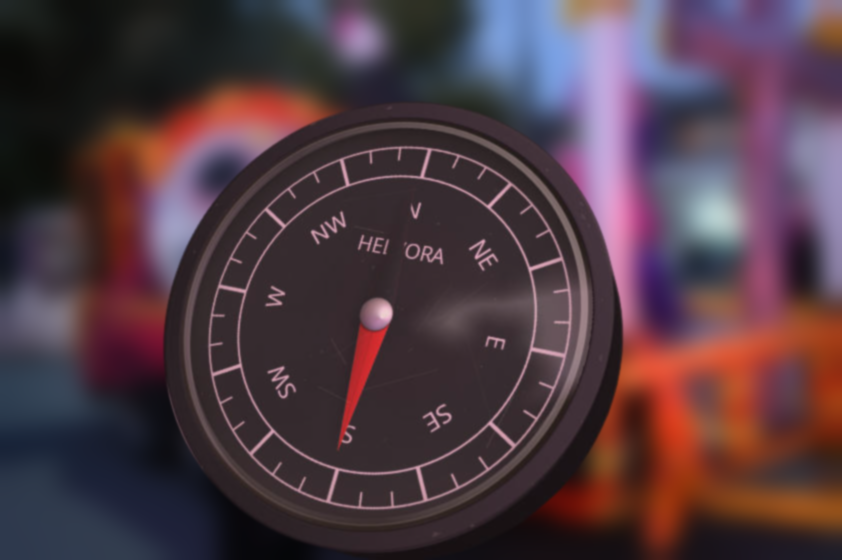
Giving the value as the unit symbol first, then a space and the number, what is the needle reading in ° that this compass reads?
° 180
